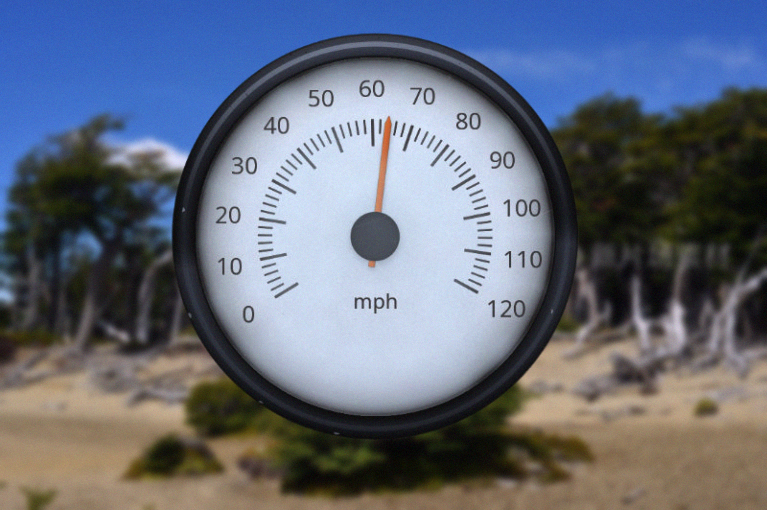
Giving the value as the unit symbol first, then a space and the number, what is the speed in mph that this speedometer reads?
mph 64
